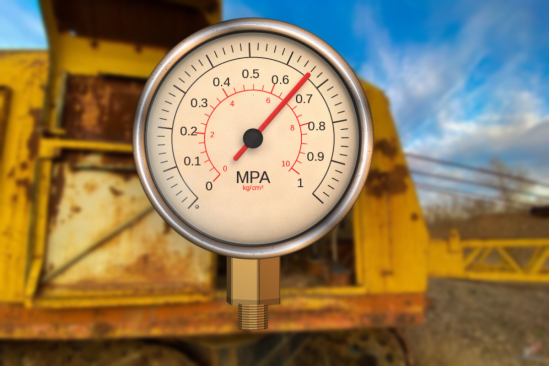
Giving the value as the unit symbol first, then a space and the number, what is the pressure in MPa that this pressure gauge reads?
MPa 0.66
